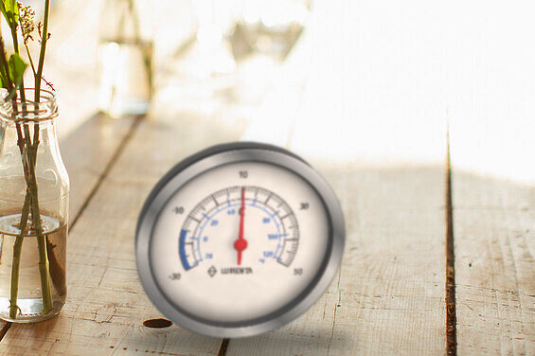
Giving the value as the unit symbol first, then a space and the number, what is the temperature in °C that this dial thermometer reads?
°C 10
